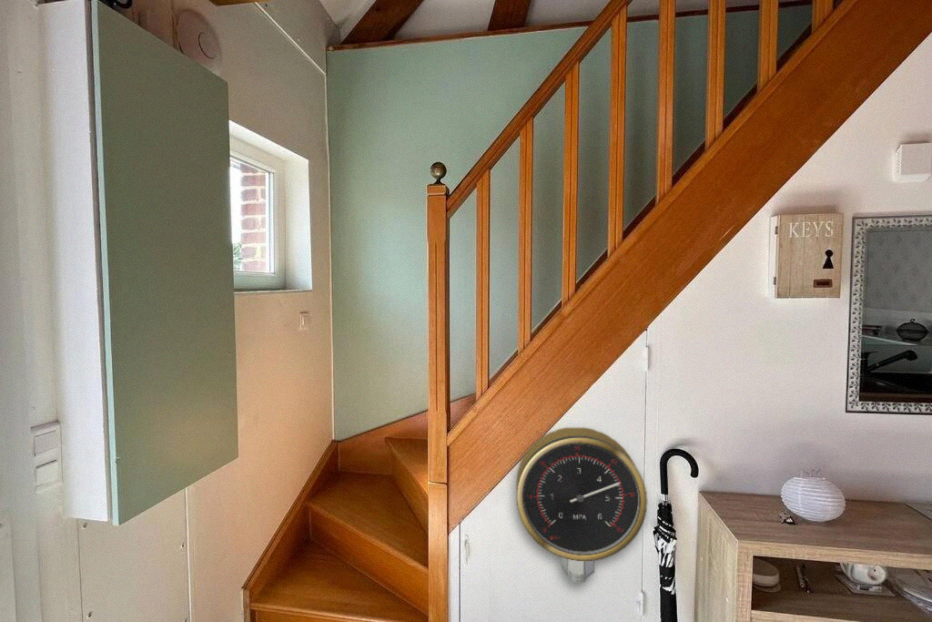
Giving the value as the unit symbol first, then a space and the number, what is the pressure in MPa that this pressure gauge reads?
MPa 4.5
